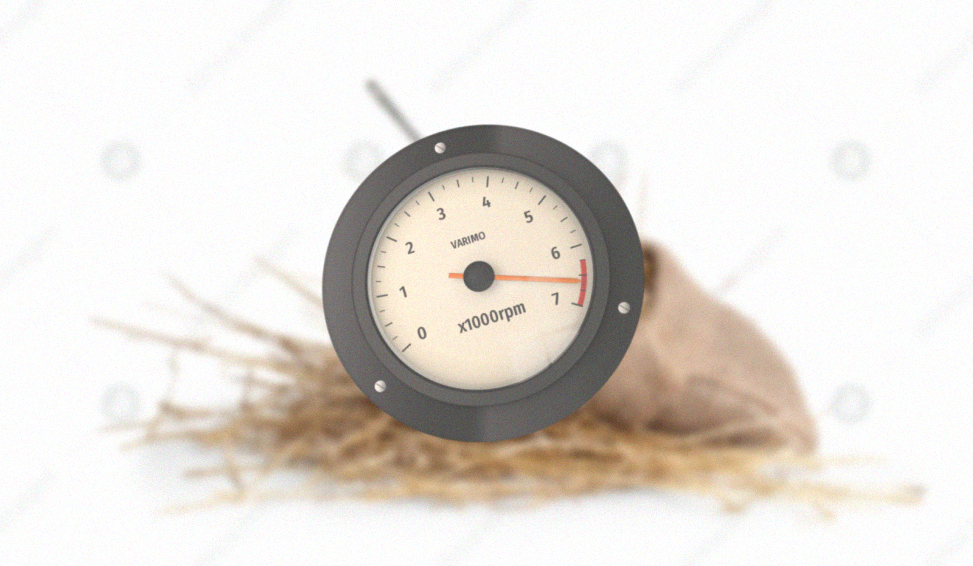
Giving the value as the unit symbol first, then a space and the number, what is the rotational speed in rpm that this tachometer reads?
rpm 6625
